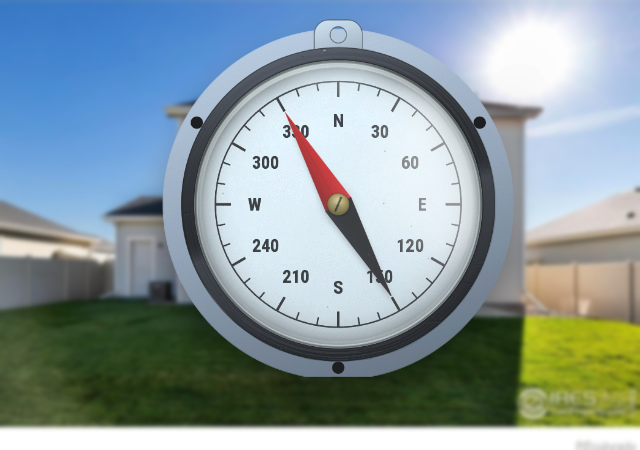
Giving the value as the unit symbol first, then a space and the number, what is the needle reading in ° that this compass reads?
° 330
